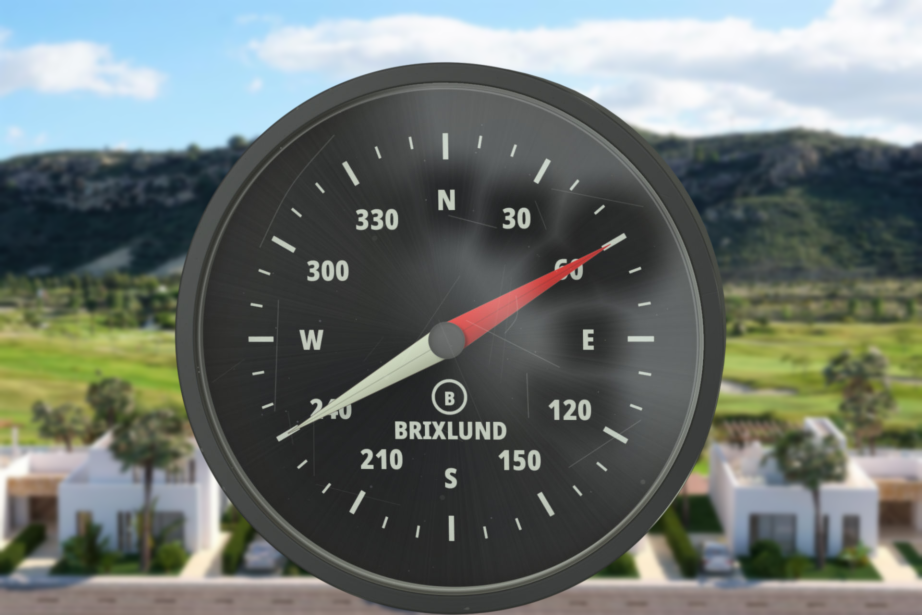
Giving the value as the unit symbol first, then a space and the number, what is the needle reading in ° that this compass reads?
° 60
